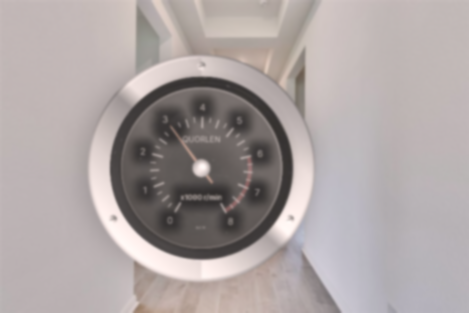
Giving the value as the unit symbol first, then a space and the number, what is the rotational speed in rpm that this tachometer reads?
rpm 3000
